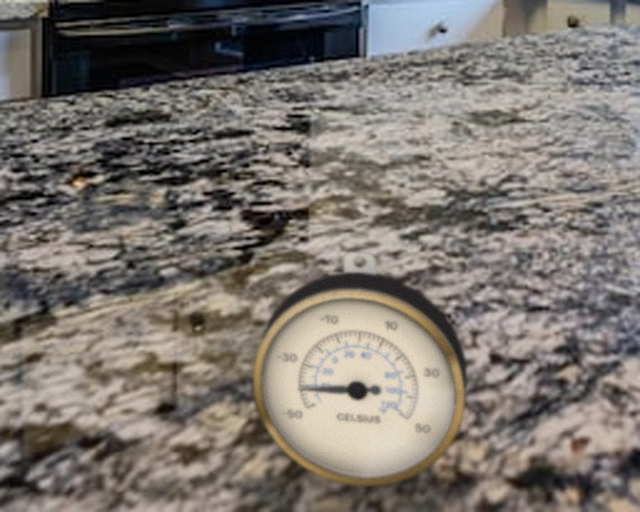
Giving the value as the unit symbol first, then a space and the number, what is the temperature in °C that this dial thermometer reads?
°C -40
